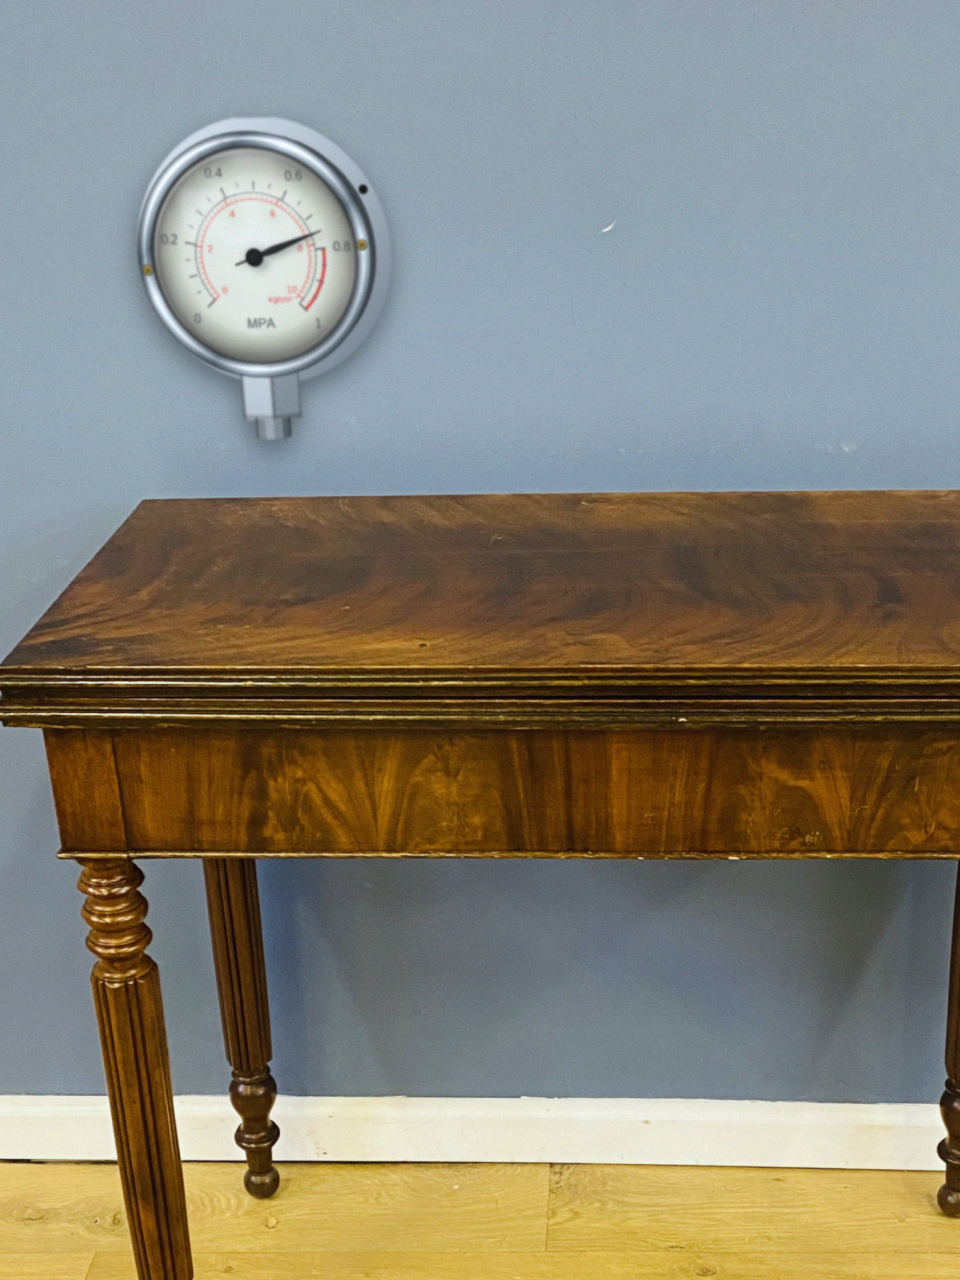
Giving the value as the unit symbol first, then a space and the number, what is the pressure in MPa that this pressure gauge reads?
MPa 0.75
